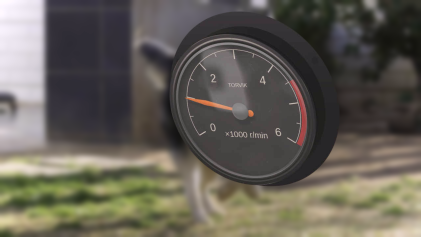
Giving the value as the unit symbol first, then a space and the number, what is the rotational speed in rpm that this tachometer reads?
rpm 1000
